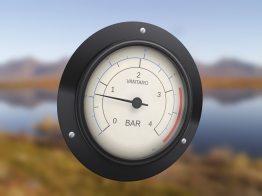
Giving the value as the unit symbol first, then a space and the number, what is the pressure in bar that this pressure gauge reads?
bar 0.75
